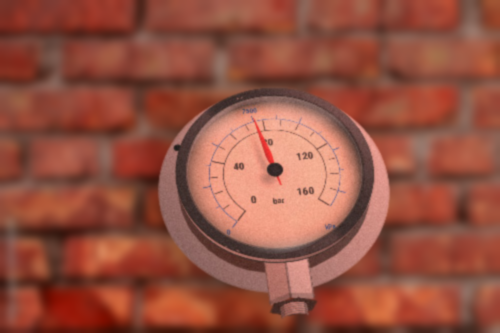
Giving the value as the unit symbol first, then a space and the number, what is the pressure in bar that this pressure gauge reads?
bar 75
